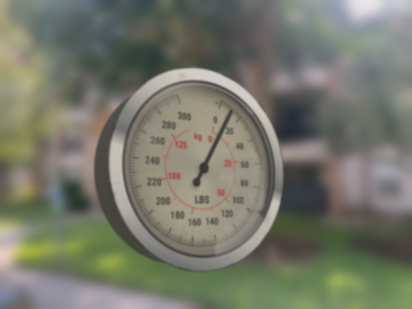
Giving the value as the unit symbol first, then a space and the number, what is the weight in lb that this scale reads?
lb 10
